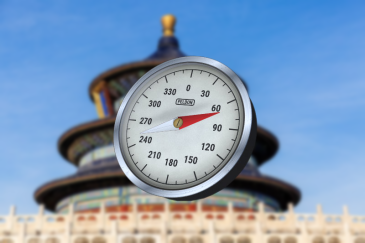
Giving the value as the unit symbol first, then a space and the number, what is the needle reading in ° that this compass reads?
° 70
